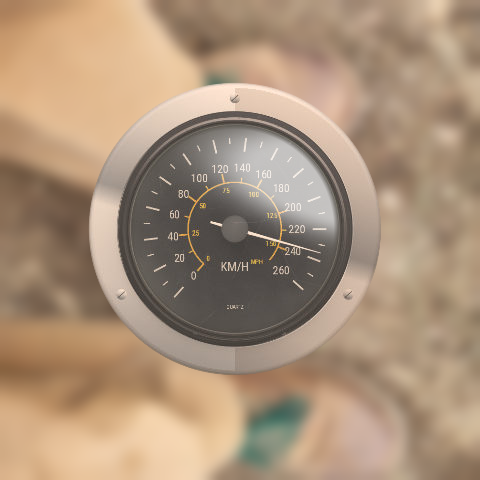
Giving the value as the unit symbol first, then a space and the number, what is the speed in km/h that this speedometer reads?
km/h 235
